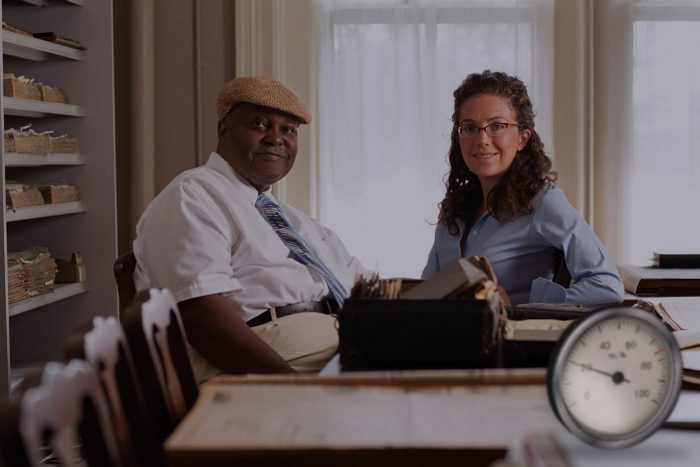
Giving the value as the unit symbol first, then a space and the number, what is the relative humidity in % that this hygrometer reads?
% 20
